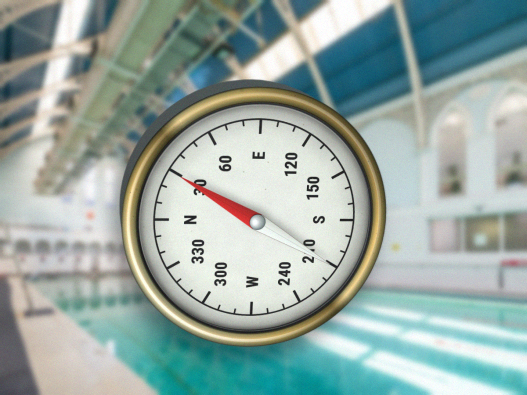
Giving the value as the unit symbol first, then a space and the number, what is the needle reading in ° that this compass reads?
° 30
